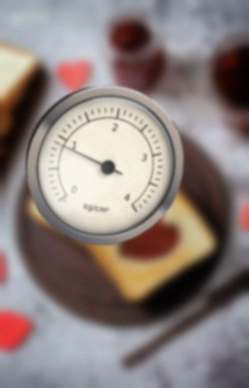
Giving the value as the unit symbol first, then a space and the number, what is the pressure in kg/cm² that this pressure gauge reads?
kg/cm² 0.9
